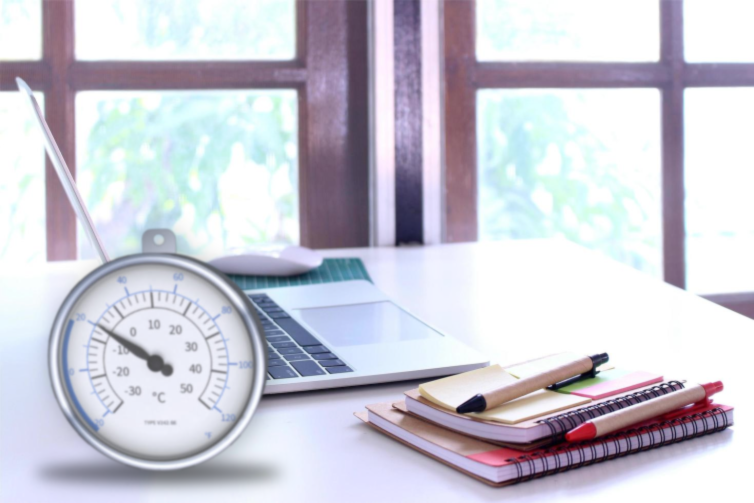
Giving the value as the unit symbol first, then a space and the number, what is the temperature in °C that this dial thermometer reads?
°C -6
